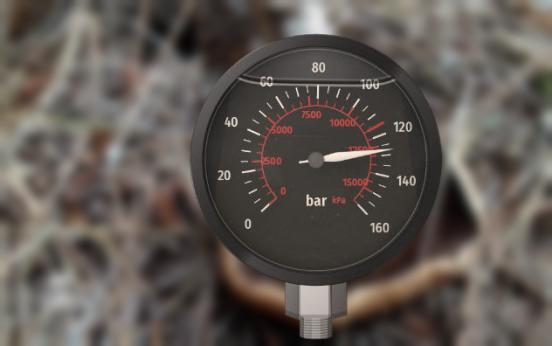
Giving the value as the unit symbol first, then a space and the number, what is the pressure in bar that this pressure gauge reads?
bar 127.5
